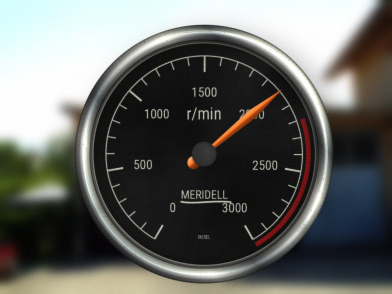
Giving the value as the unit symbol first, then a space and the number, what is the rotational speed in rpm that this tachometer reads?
rpm 2000
